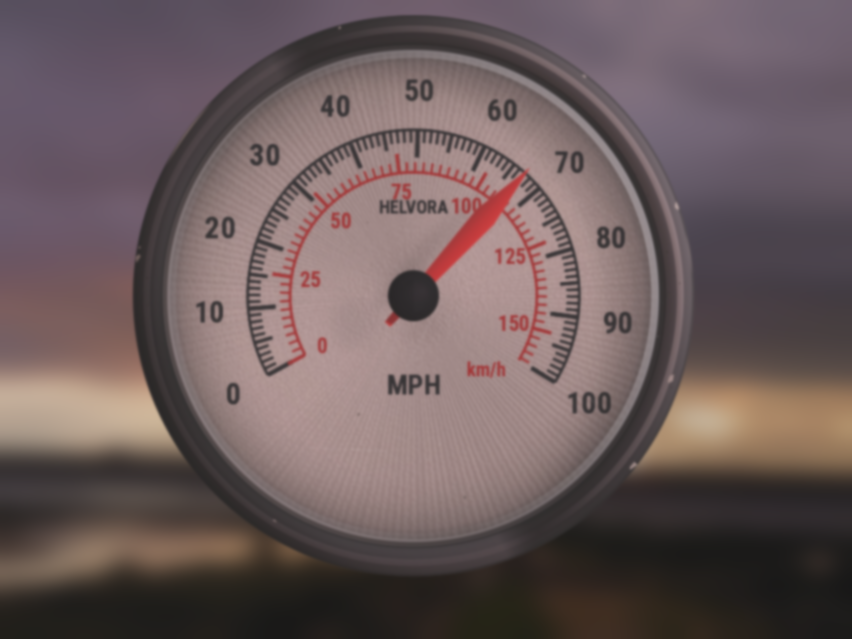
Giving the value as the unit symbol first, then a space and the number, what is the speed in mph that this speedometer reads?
mph 67
